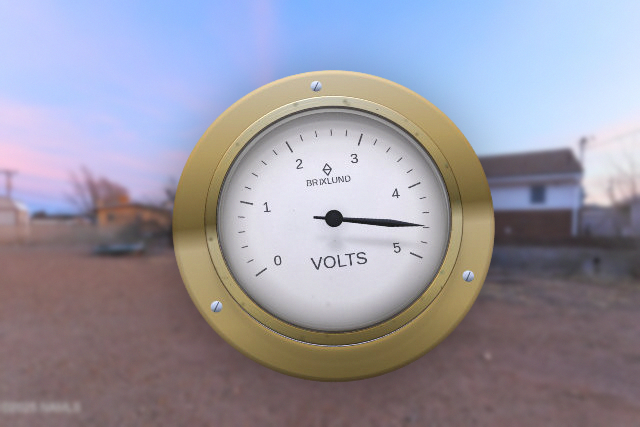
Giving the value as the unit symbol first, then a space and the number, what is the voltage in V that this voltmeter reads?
V 4.6
